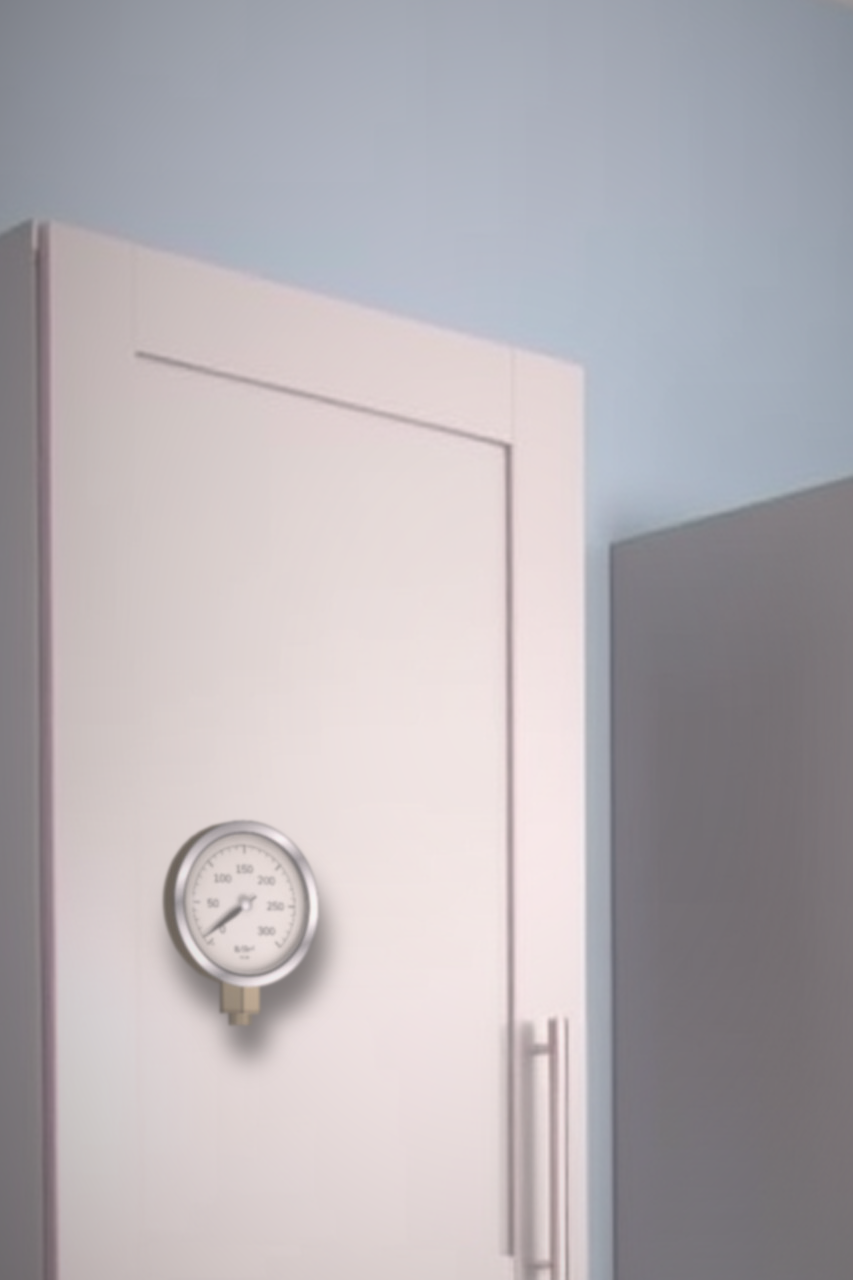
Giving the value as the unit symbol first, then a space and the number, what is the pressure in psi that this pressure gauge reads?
psi 10
